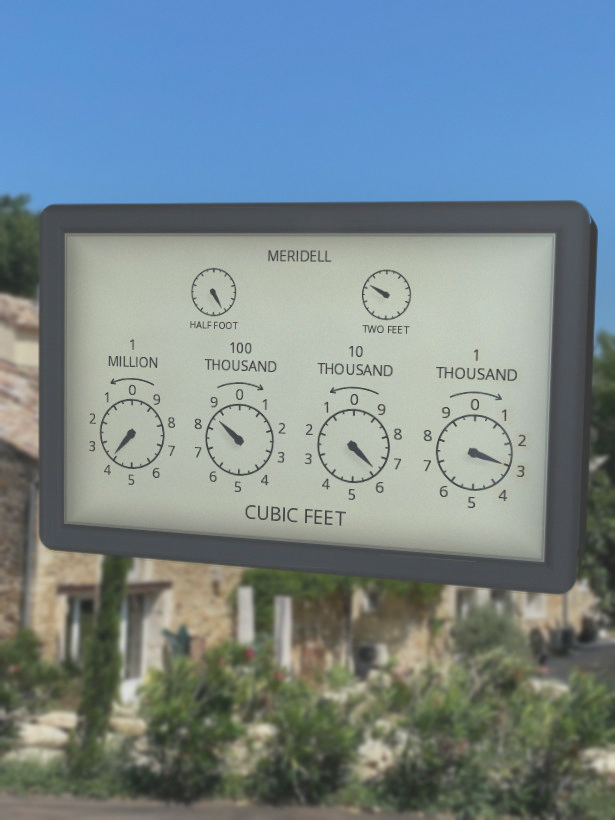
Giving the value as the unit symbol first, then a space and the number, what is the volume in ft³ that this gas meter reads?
ft³ 386300
